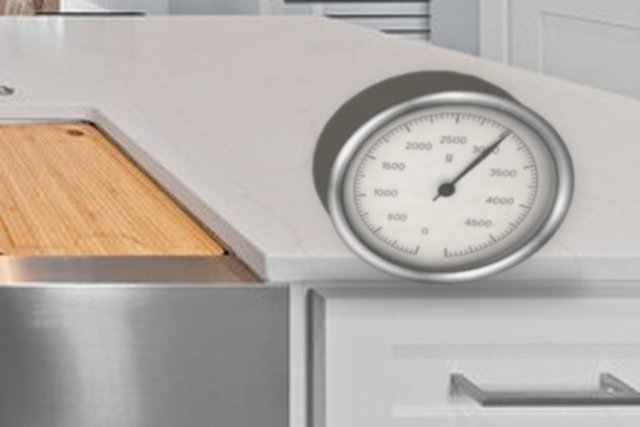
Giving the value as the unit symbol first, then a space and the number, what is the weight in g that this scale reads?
g 3000
